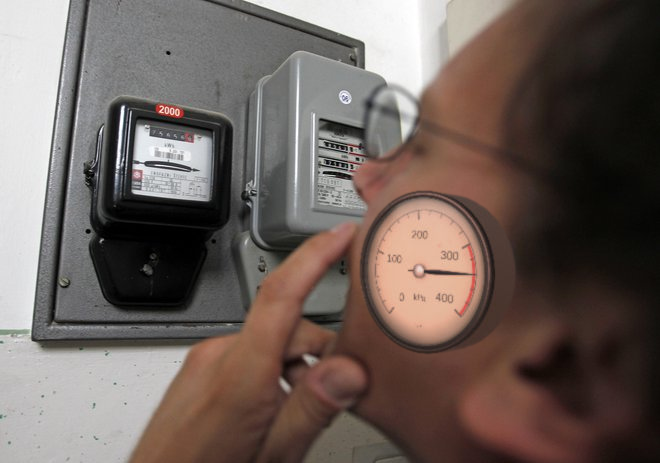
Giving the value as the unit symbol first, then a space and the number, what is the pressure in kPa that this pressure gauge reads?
kPa 340
